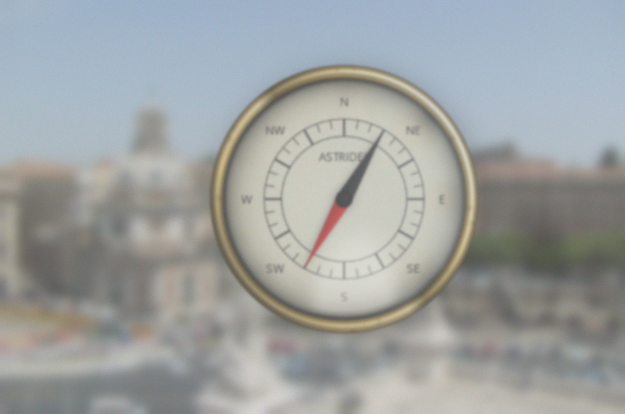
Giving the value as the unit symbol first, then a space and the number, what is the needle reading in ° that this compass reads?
° 210
